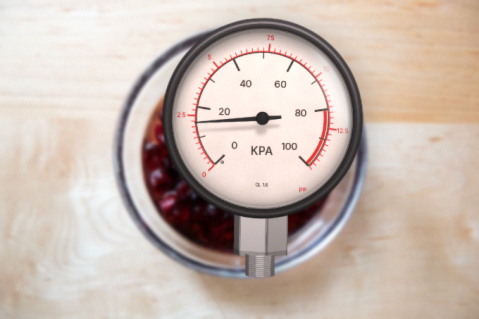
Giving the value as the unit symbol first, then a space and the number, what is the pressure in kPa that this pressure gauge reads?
kPa 15
